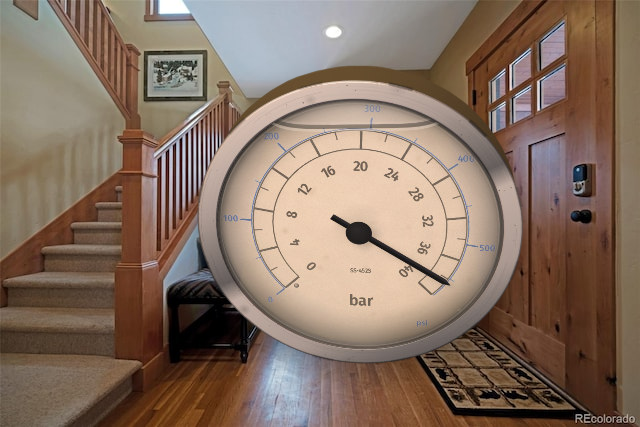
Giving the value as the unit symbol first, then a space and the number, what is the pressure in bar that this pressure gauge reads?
bar 38
